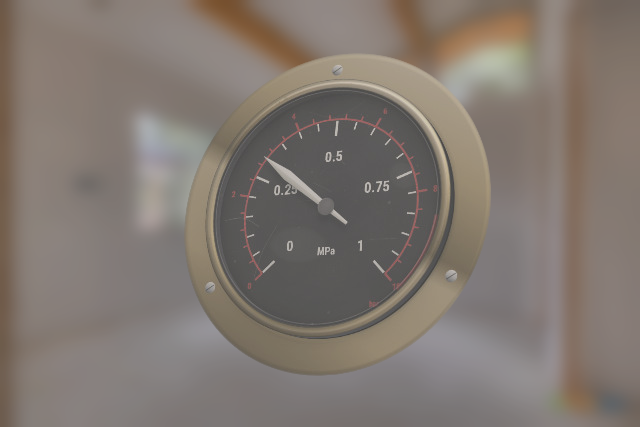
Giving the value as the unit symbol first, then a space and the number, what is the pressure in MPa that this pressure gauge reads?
MPa 0.3
